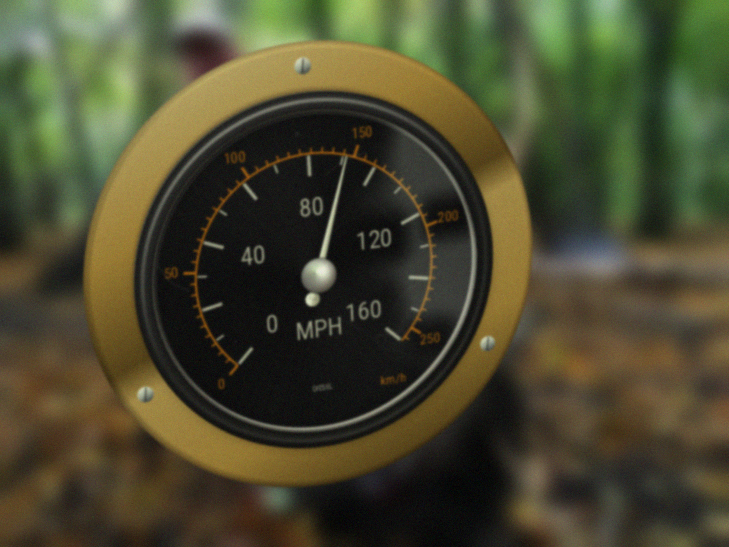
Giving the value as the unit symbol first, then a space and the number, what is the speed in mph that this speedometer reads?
mph 90
